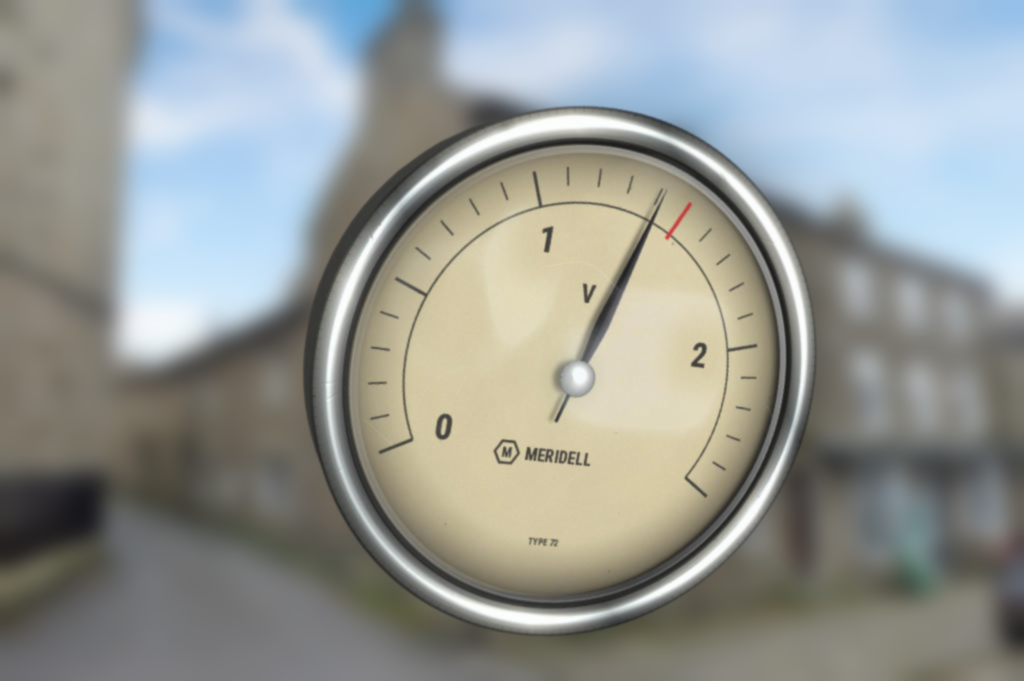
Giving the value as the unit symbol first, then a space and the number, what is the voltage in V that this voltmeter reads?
V 1.4
